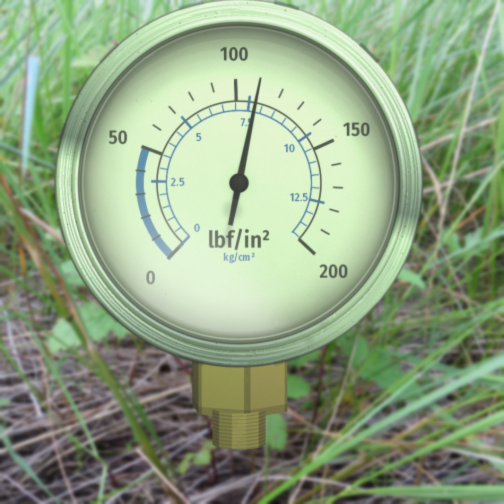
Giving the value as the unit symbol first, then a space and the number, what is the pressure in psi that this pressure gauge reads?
psi 110
